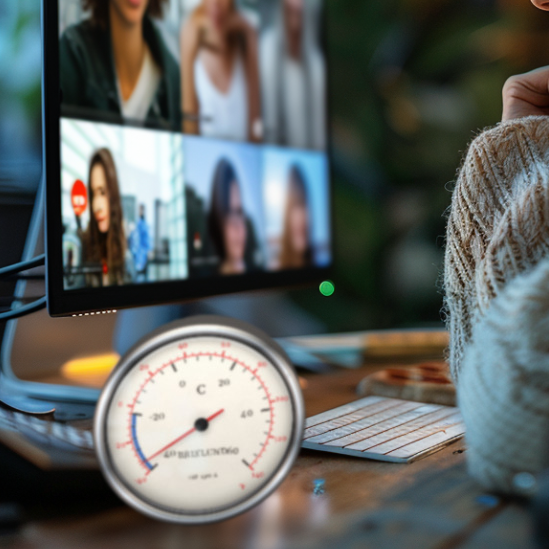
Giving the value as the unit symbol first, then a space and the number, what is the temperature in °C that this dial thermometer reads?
°C -36
